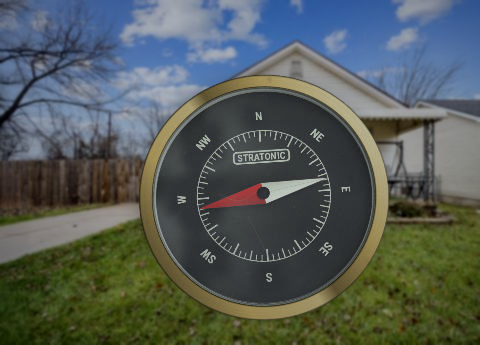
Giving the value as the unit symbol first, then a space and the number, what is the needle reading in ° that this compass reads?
° 260
